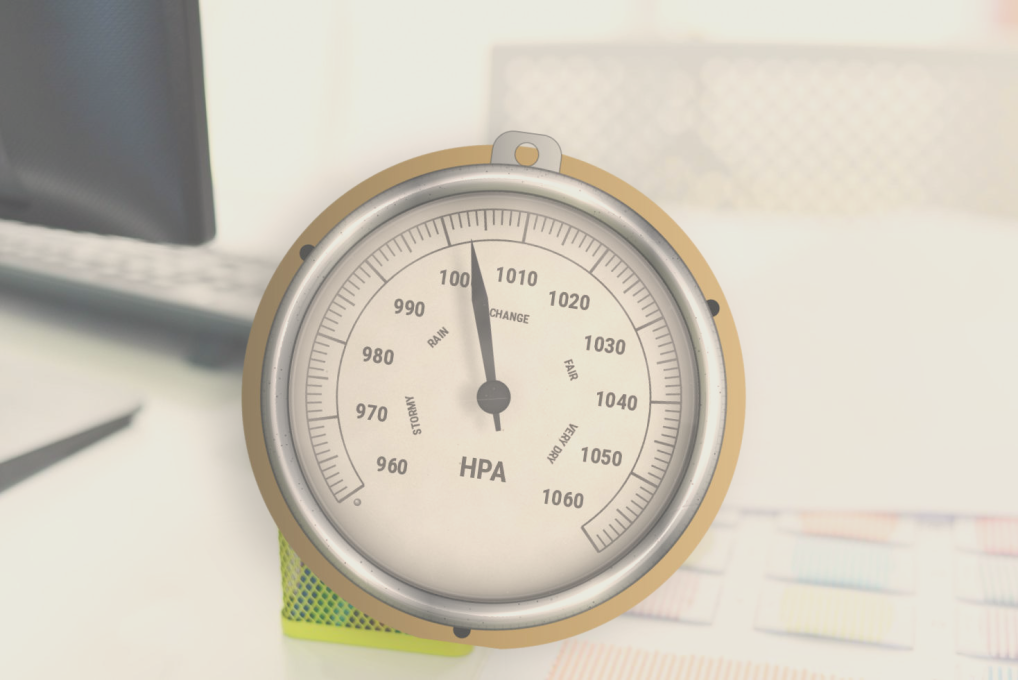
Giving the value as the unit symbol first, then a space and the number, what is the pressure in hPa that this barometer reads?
hPa 1003
